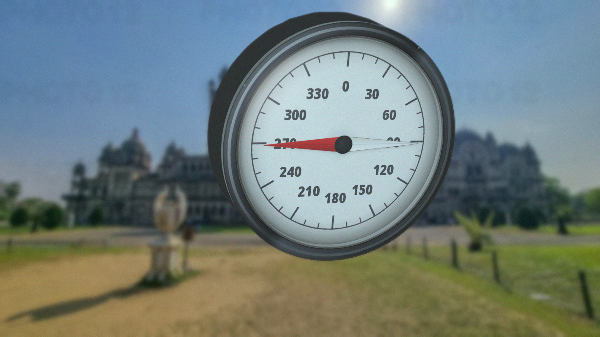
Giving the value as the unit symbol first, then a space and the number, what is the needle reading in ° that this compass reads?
° 270
